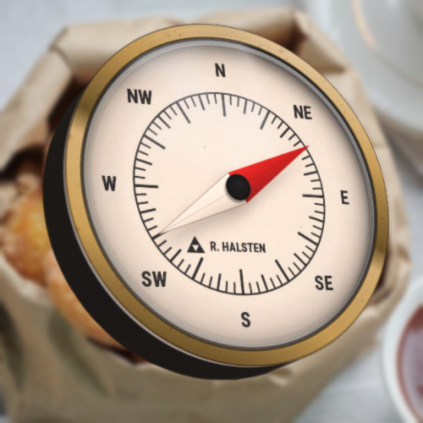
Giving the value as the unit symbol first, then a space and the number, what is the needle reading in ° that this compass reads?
° 60
